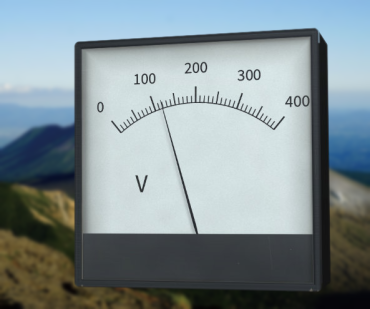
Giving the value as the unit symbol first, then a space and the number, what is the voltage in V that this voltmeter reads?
V 120
